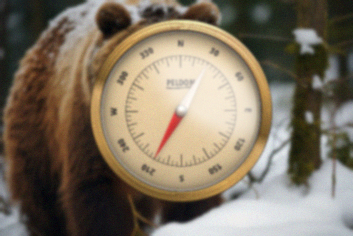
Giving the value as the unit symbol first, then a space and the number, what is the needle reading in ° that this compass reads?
° 210
